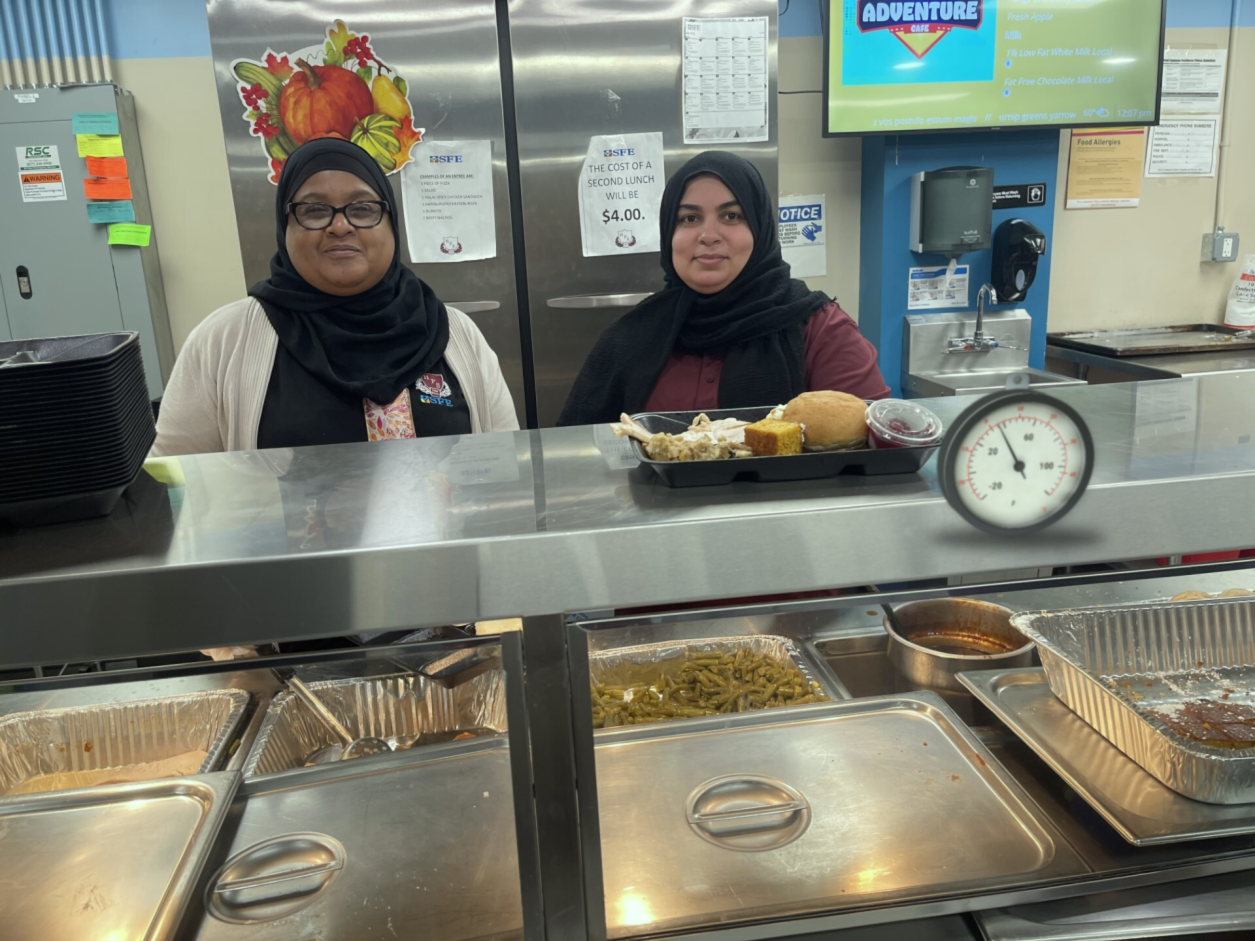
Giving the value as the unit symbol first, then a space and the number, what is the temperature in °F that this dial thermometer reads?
°F 36
